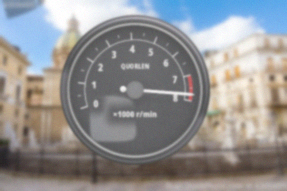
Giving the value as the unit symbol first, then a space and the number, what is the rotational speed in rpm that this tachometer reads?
rpm 7750
